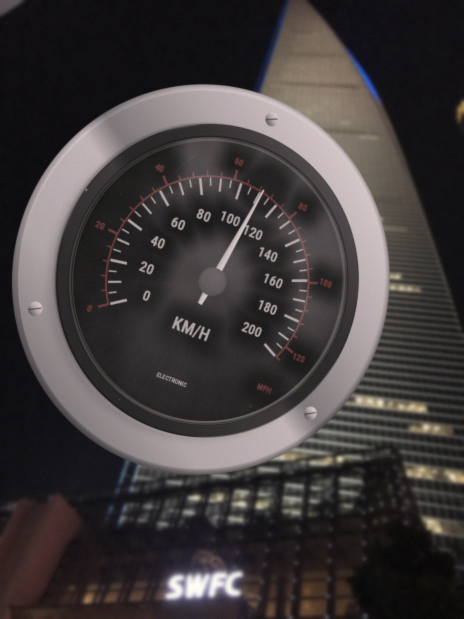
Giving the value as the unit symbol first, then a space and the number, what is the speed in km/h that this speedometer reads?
km/h 110
